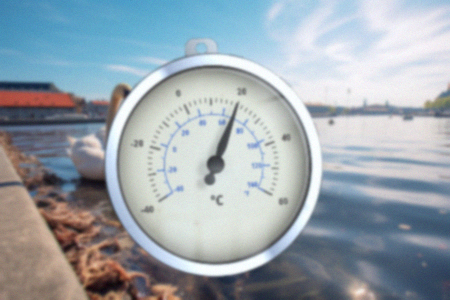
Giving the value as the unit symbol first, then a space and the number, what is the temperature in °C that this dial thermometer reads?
°C 20
